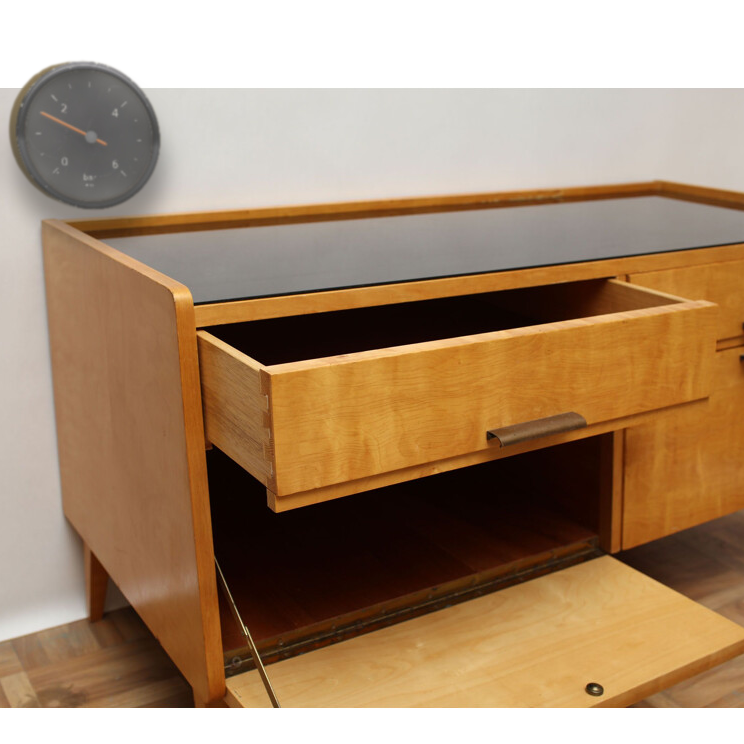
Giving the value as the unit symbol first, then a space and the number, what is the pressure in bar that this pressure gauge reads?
bar 1.5
